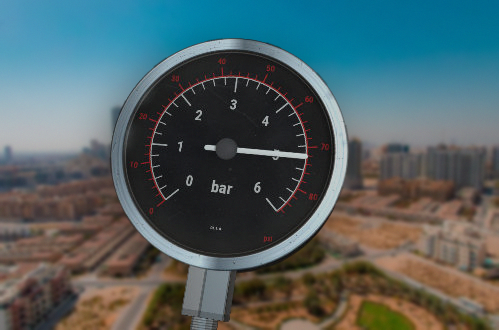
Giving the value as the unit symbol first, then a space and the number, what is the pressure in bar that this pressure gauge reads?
bar 5
